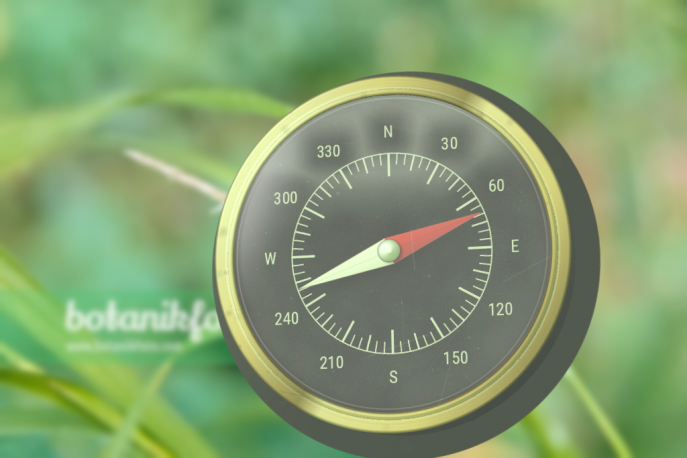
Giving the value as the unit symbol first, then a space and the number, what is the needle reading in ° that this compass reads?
° 70
